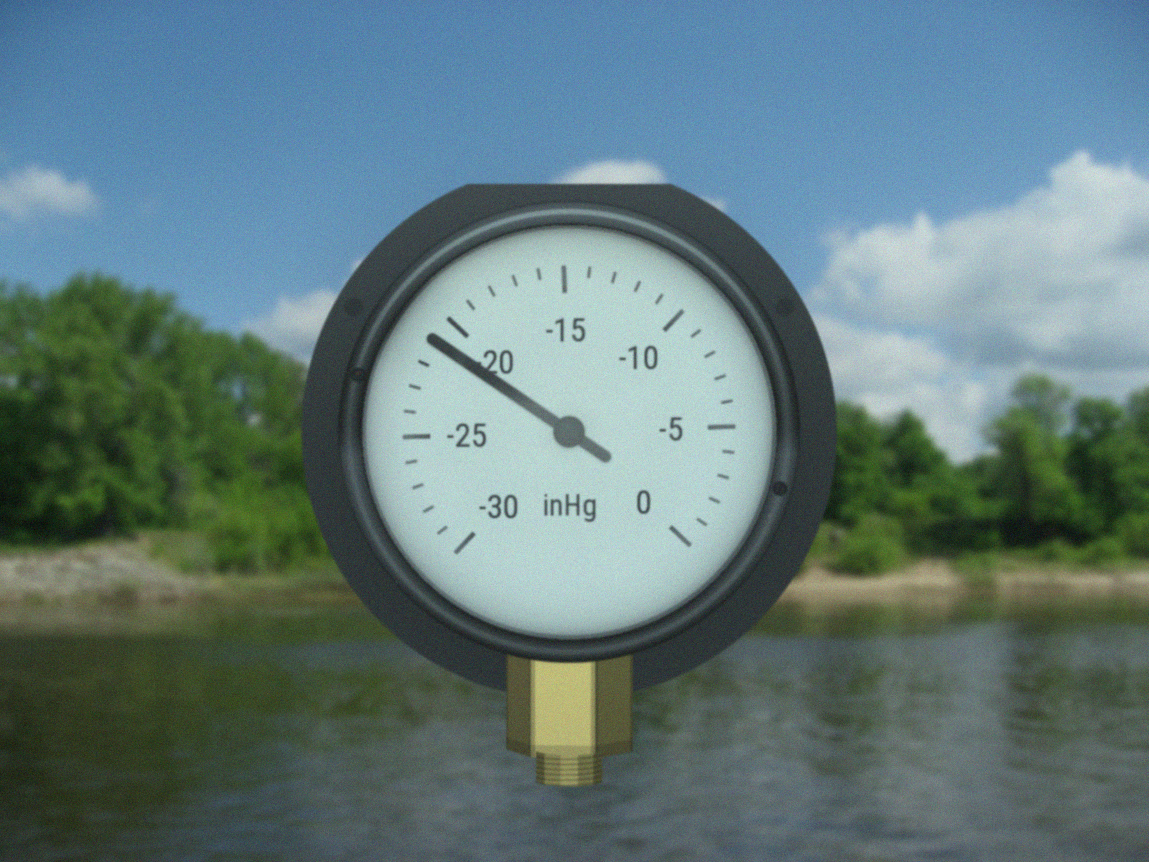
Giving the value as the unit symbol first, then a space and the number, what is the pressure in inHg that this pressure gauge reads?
inHg -21
